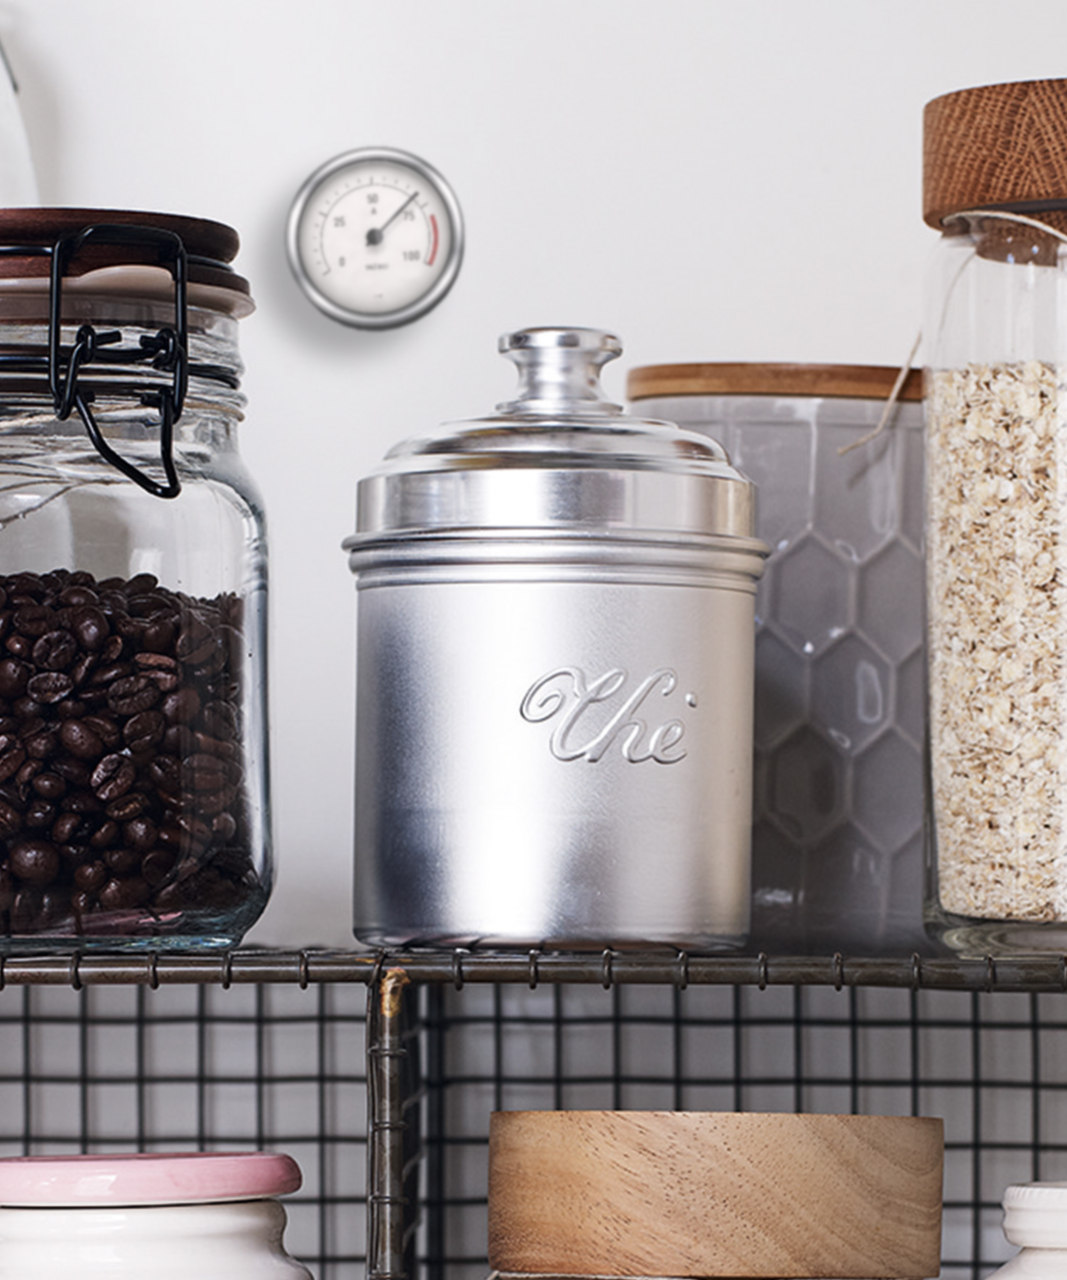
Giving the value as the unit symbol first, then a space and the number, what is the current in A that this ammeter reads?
A 70
